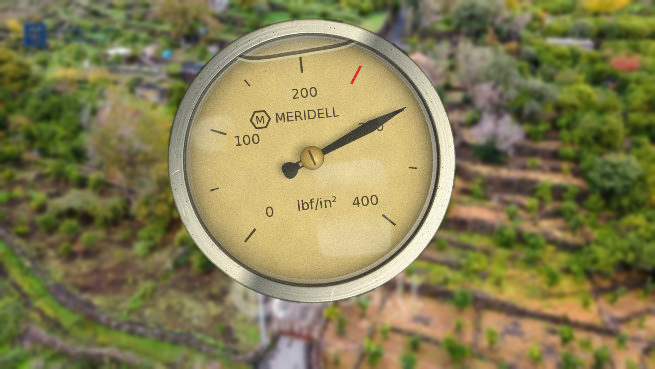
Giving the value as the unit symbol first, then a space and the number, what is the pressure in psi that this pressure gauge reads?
psi 300
